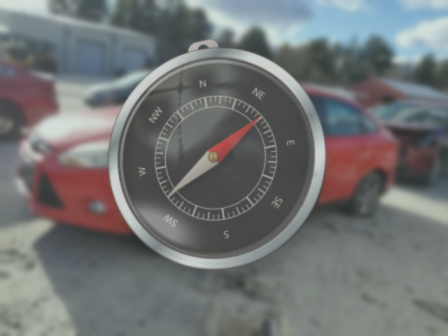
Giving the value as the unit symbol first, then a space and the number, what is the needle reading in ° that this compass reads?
° 60
